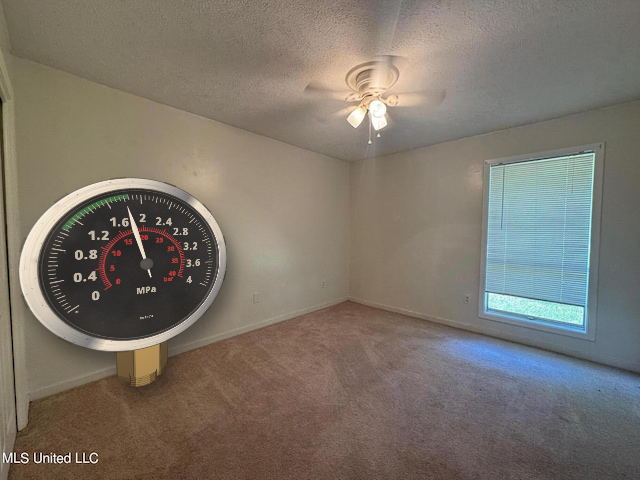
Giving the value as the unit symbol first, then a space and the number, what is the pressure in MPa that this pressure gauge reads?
MPa 1.8
